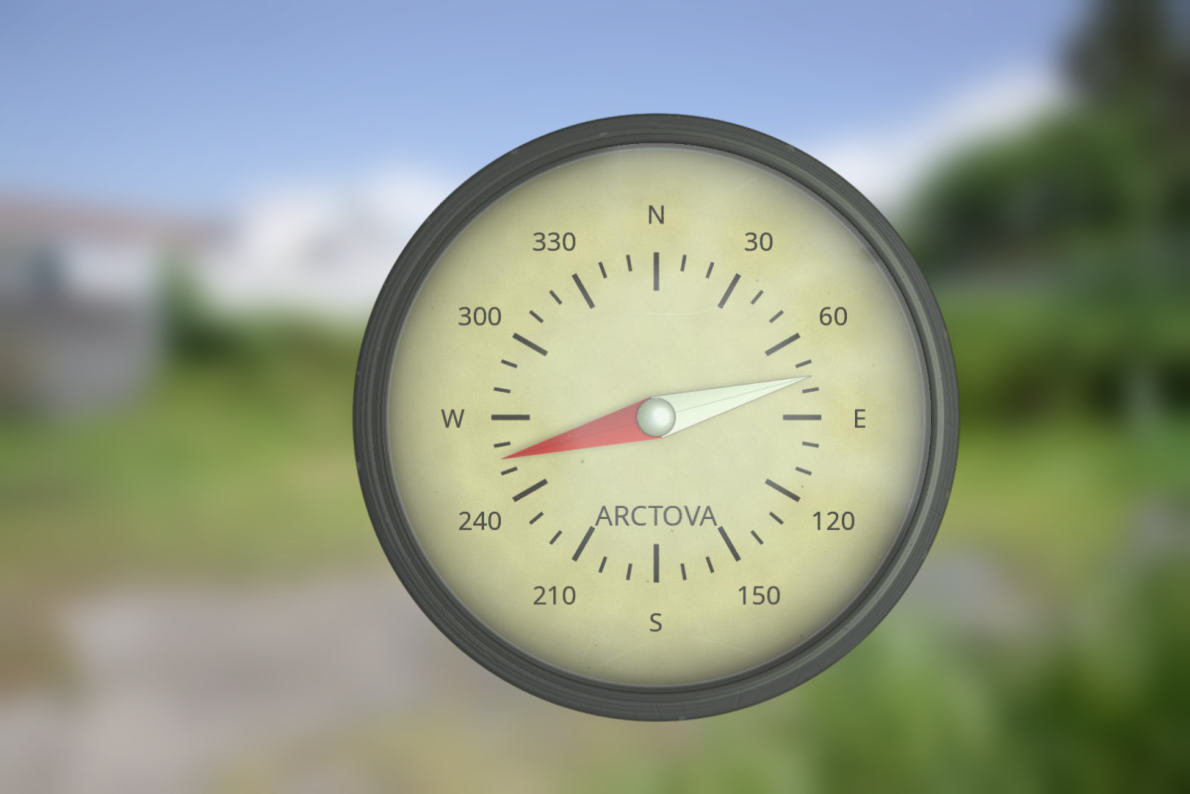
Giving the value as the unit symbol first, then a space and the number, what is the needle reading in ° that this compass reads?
° 255
